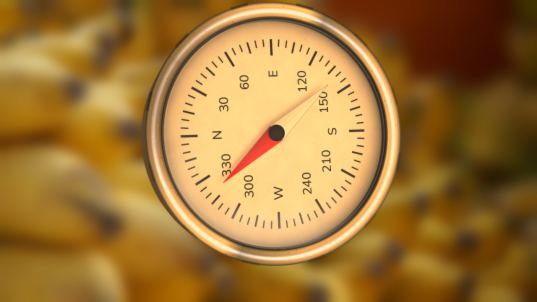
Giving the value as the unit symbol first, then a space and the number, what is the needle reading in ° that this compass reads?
° 320
